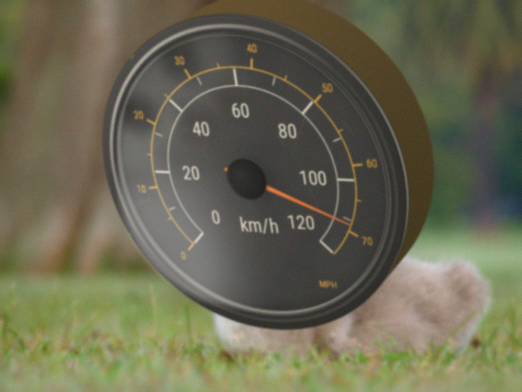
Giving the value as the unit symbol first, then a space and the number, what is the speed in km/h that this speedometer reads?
km/h 110
